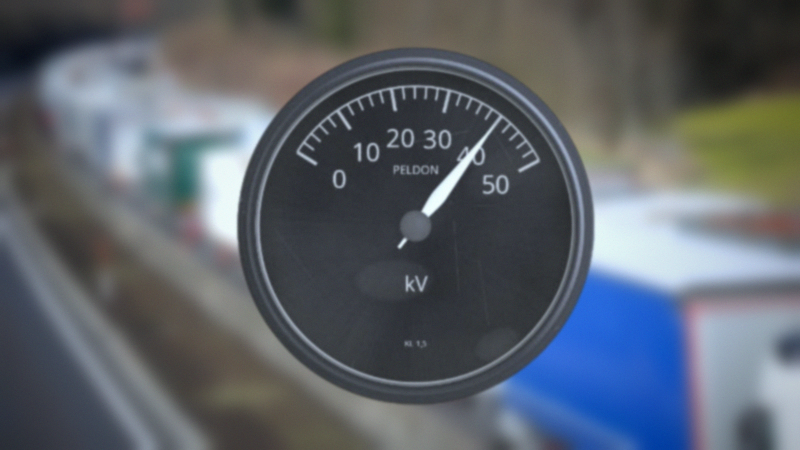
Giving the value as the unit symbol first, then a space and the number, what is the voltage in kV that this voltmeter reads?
kV 40
